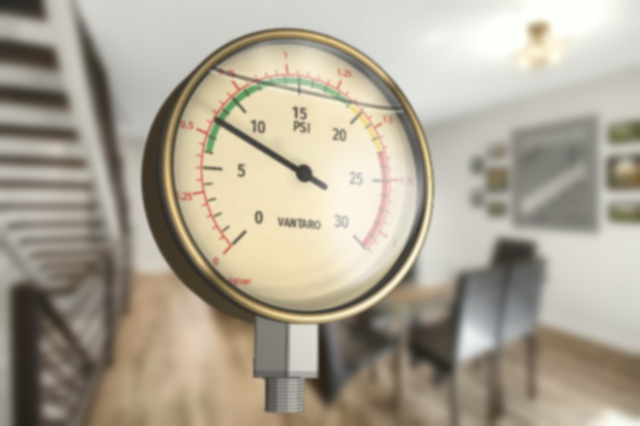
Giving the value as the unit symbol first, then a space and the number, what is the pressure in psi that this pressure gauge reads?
psi 8
